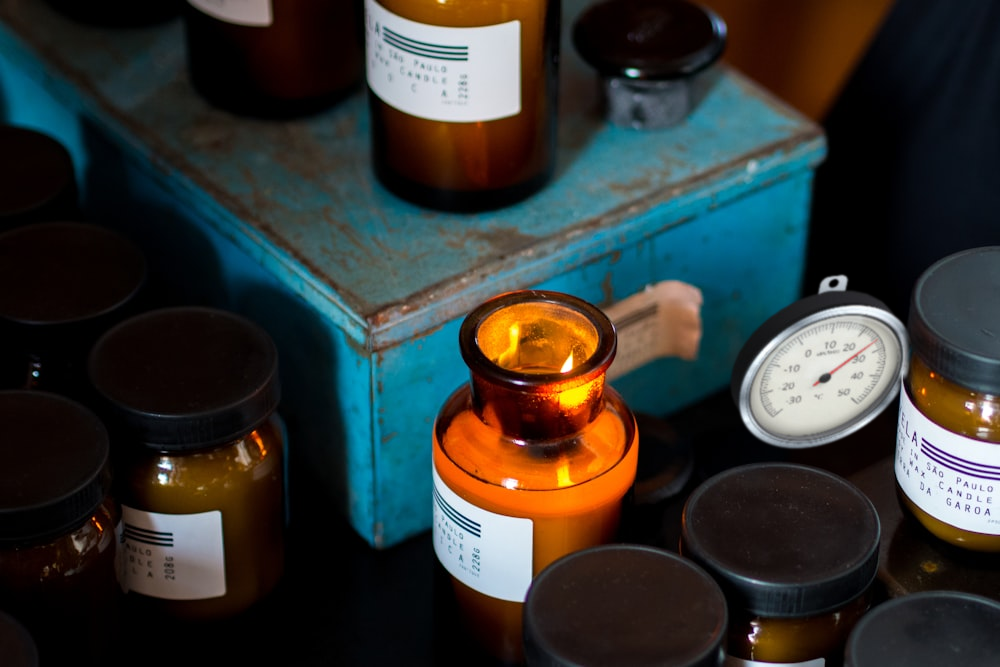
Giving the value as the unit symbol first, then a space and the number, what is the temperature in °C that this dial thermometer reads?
°C 25
